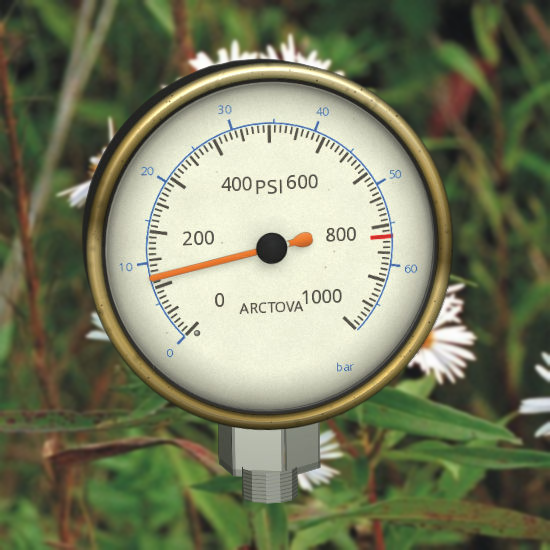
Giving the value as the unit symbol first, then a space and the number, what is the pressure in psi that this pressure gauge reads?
psi 120
